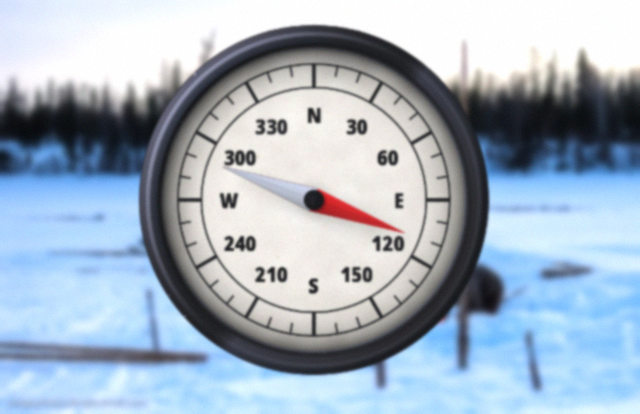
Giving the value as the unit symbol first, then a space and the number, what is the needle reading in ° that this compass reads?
° 110
